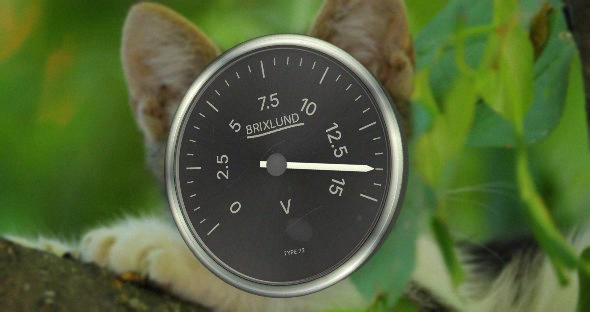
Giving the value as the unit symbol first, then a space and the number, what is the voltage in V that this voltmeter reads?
V 14
